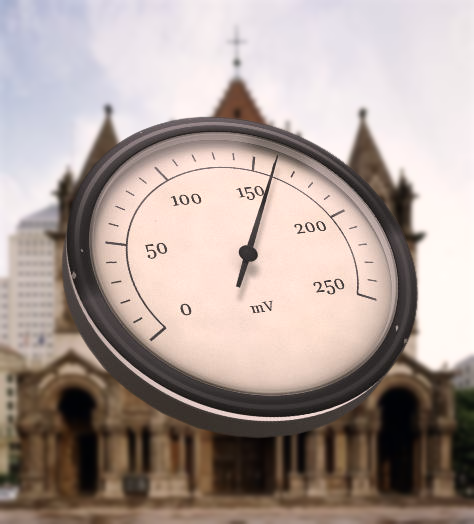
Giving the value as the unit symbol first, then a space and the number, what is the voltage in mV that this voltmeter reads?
mV 160
